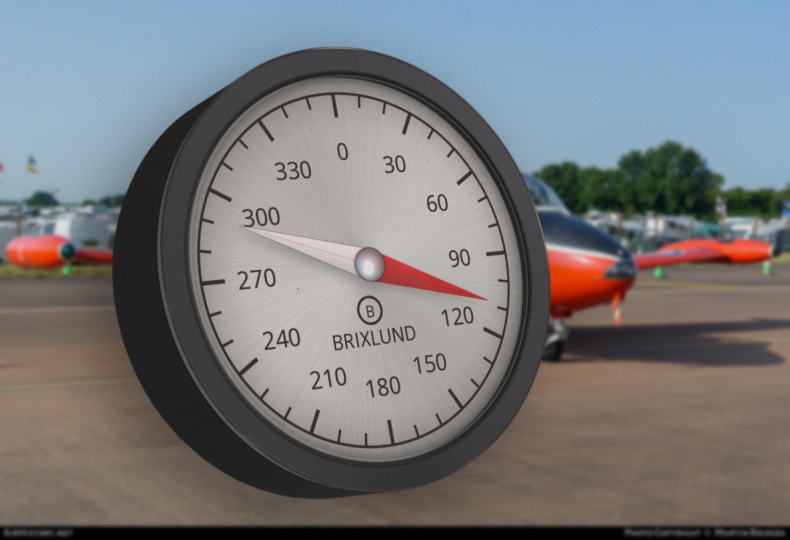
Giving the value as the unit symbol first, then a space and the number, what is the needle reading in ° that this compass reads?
° 110
